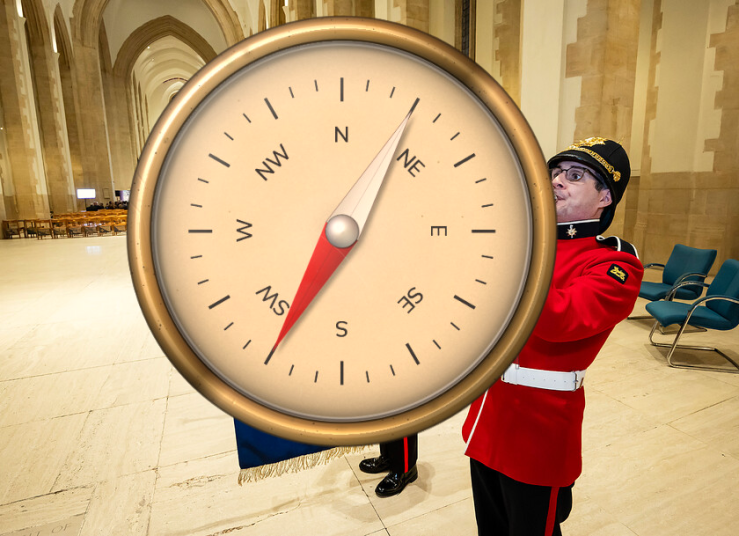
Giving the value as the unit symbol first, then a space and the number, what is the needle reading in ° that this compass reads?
° 210
